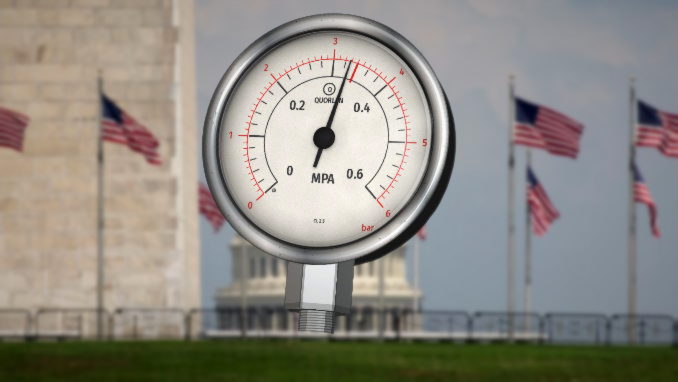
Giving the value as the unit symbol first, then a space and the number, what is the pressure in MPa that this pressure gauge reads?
MPa 0.33
